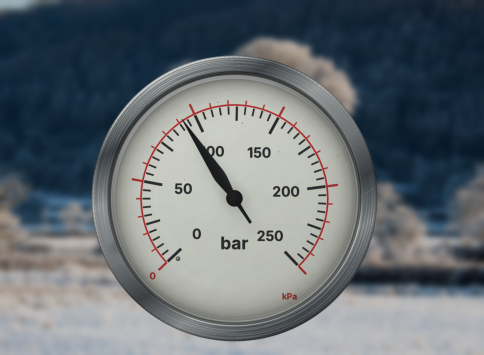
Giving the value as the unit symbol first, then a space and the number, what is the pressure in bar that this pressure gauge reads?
bar 92.5
